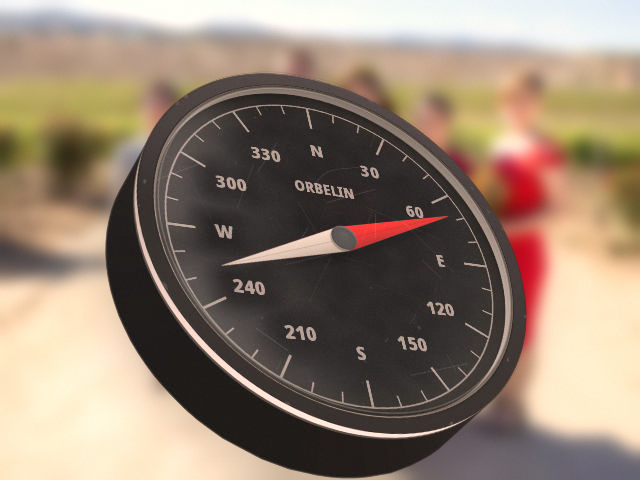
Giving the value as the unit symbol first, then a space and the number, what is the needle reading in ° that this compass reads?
° 70
